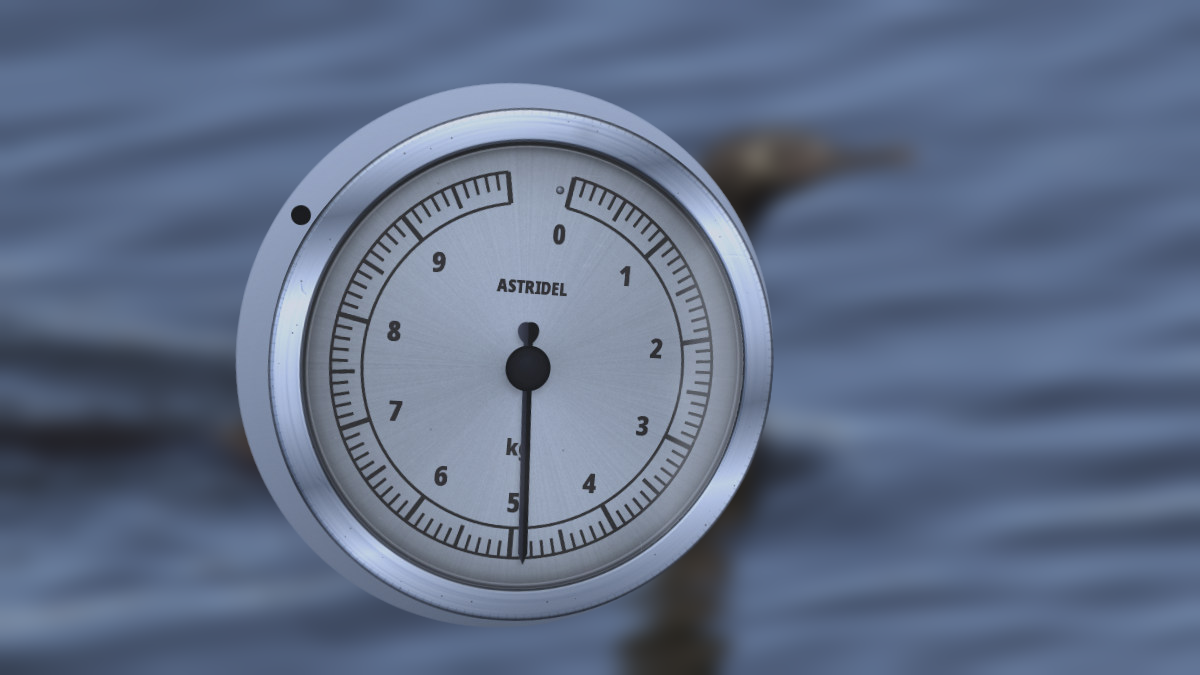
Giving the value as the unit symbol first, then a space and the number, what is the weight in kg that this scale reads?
kg 4.9
